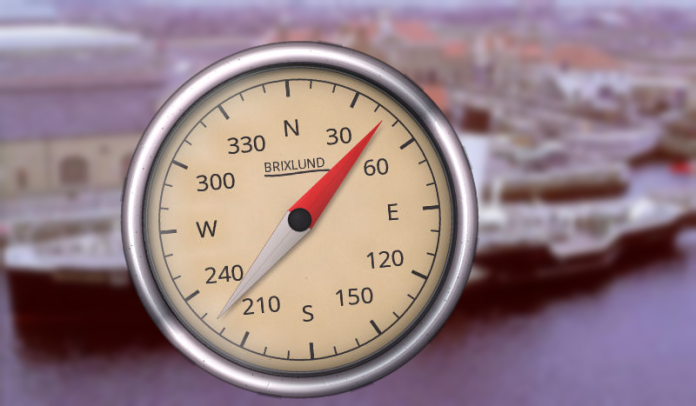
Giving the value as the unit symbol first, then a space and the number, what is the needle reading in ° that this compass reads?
° 45
